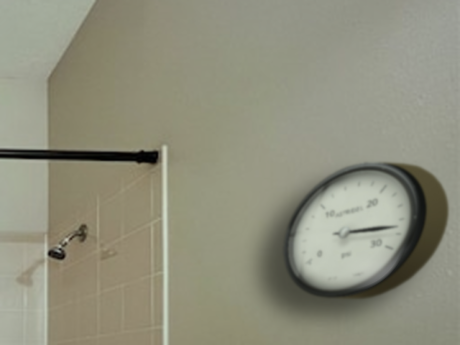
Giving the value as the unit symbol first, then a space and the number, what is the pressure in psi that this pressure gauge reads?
psi 27
